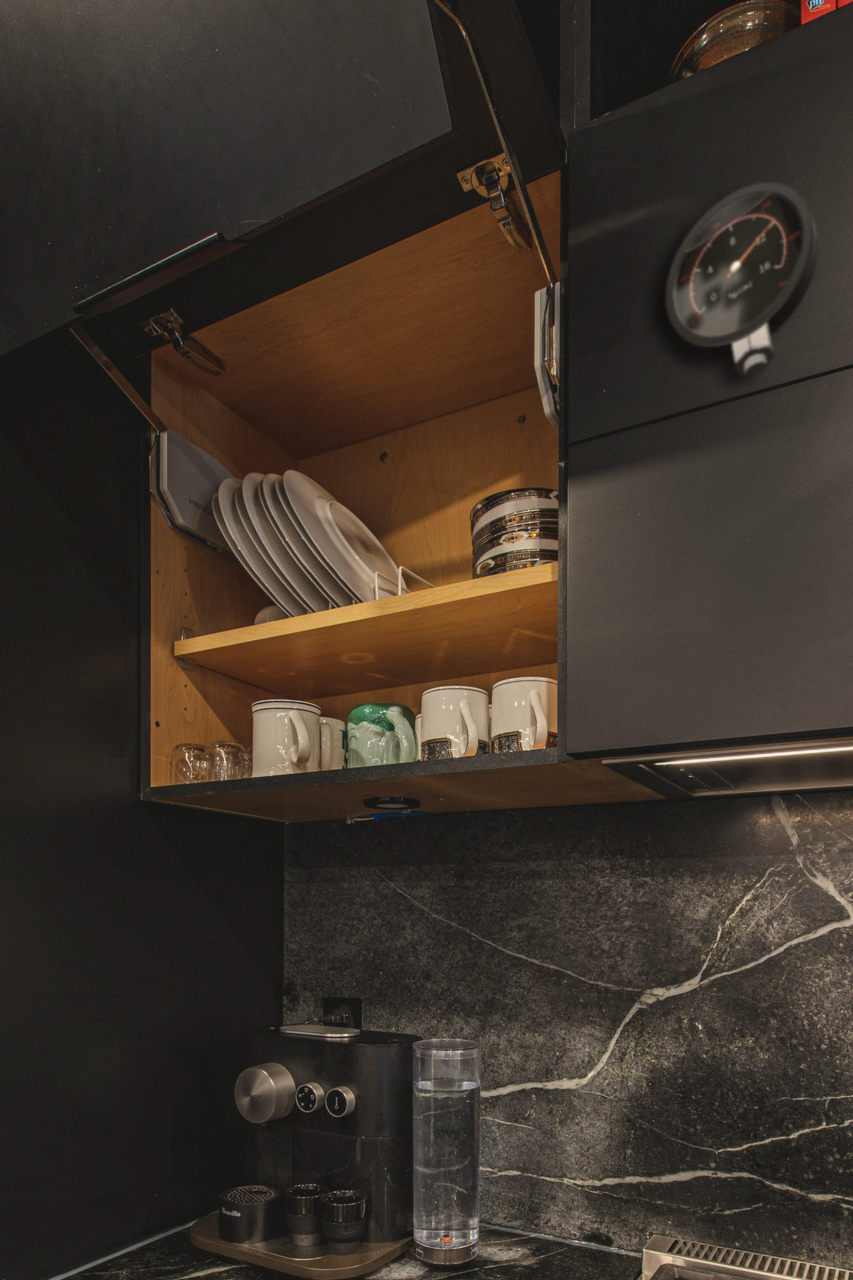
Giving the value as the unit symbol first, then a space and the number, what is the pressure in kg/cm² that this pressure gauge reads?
kg/cm² 12
